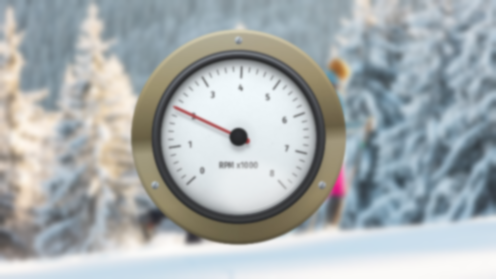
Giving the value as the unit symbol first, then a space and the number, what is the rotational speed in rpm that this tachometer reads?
rpm 2000
